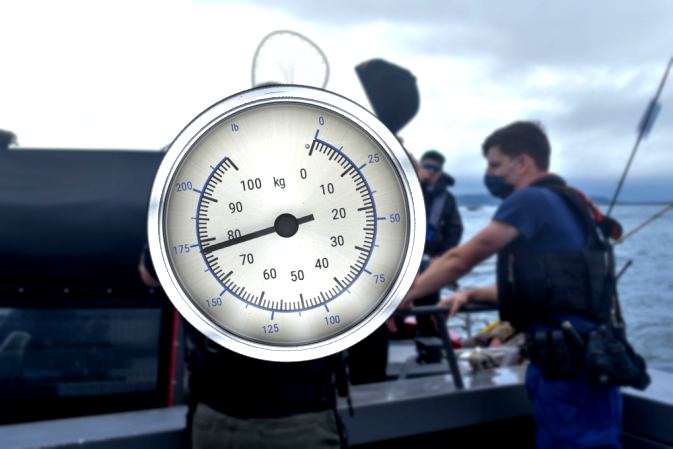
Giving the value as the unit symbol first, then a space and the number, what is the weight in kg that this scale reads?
kg 78
